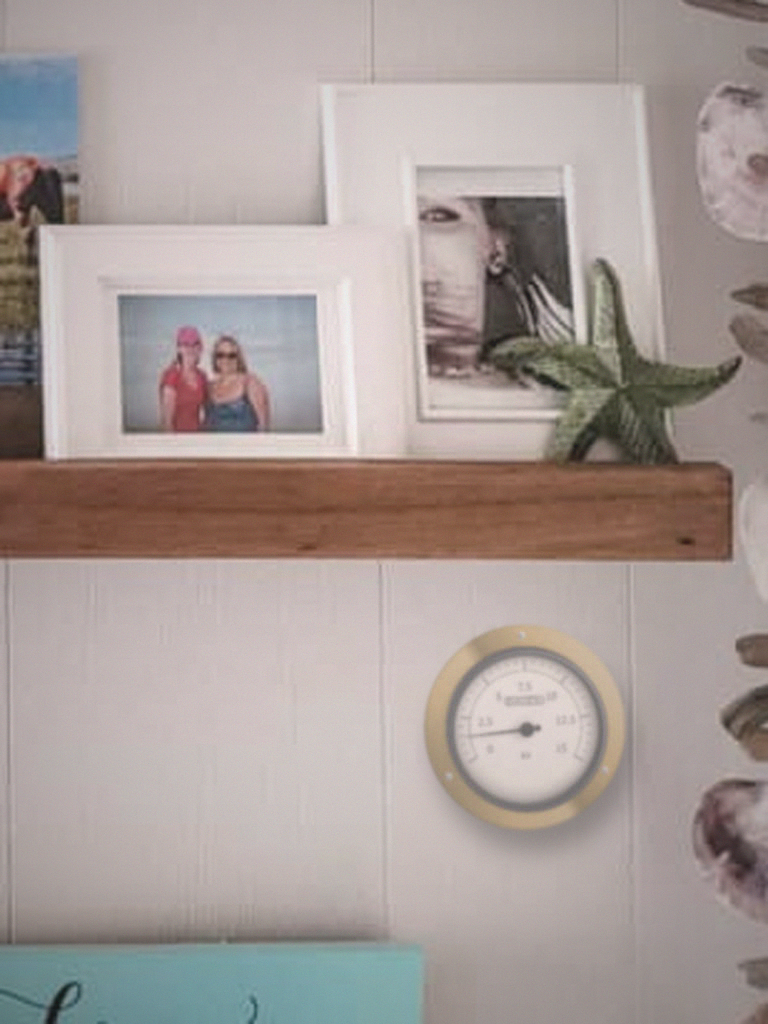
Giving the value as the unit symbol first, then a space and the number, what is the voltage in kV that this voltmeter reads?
kV 1.5
